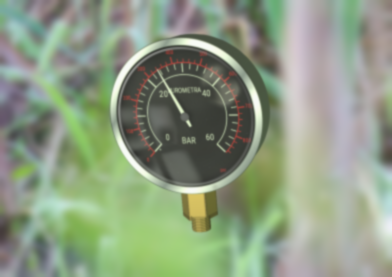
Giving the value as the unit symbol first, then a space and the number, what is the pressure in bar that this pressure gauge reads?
bar 24
